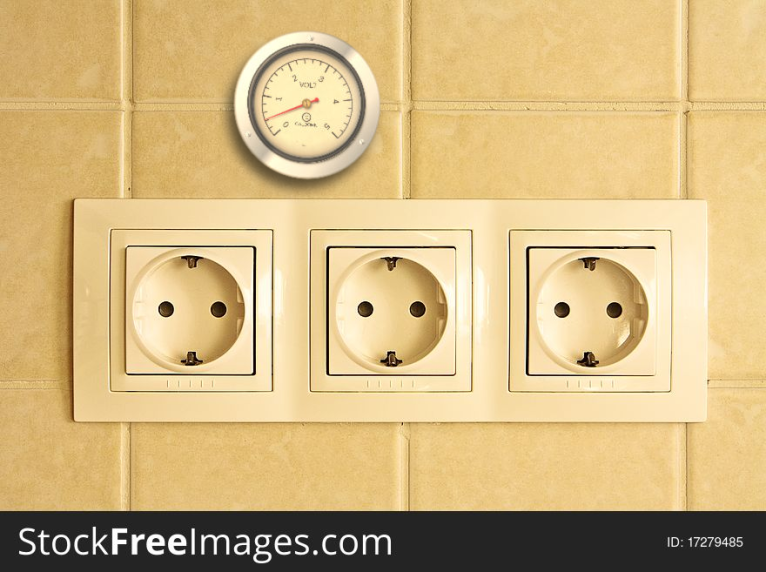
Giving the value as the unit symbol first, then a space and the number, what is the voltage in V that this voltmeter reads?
V 0.4
